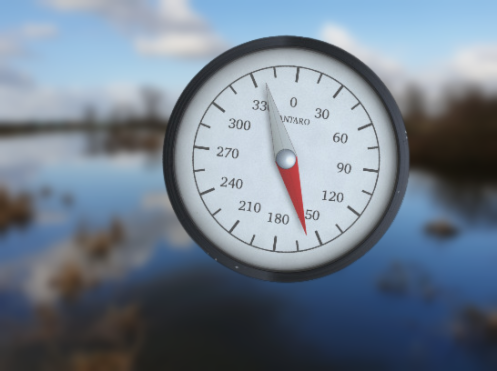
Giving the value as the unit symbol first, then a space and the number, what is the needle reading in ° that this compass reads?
° 157.5
